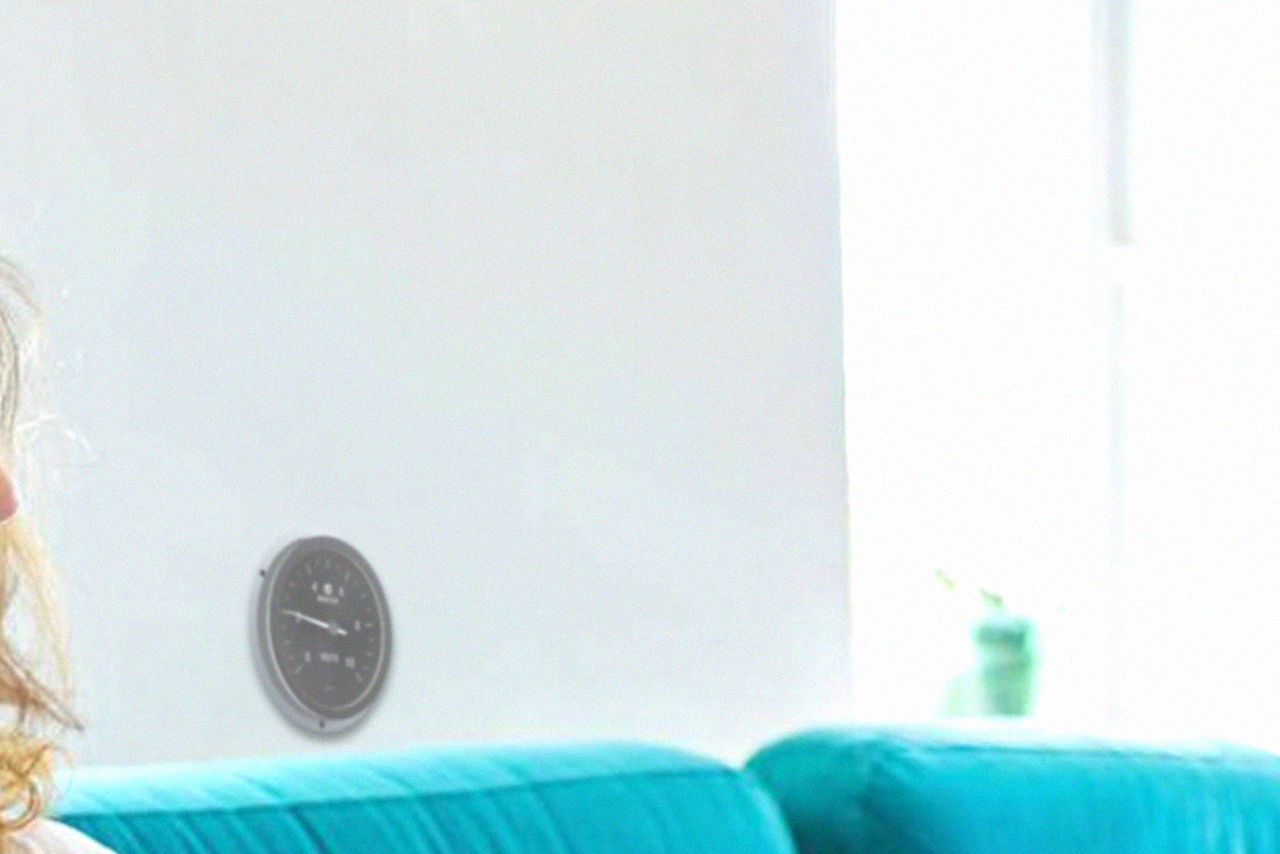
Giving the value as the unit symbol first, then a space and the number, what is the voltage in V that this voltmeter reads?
V 2
